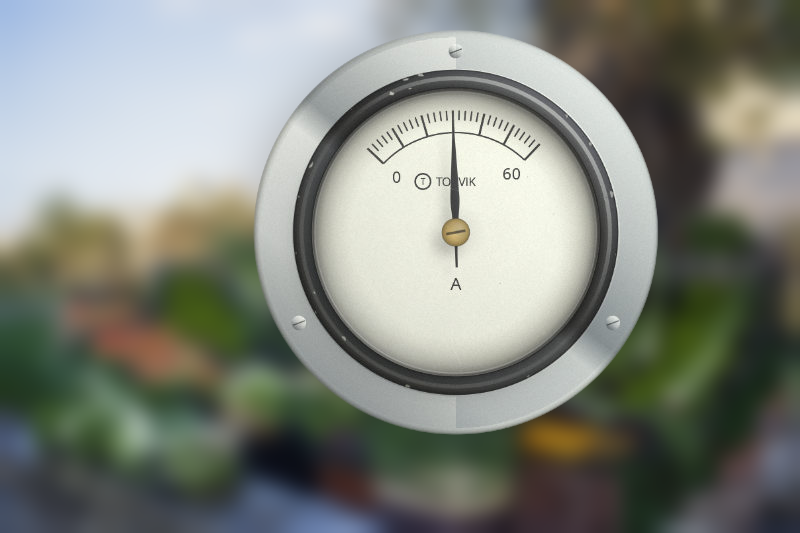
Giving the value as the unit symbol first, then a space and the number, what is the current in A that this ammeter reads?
A 30
